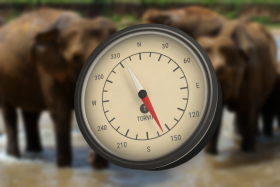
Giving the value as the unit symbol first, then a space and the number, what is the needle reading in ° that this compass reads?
° 157.5
